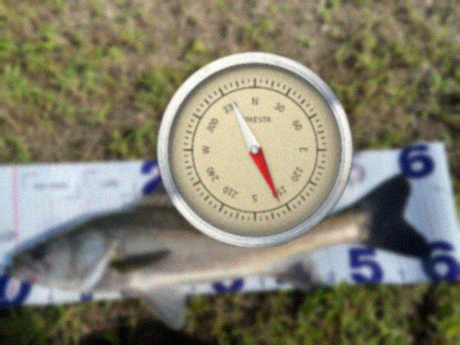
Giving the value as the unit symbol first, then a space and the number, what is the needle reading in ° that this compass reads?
° 155
